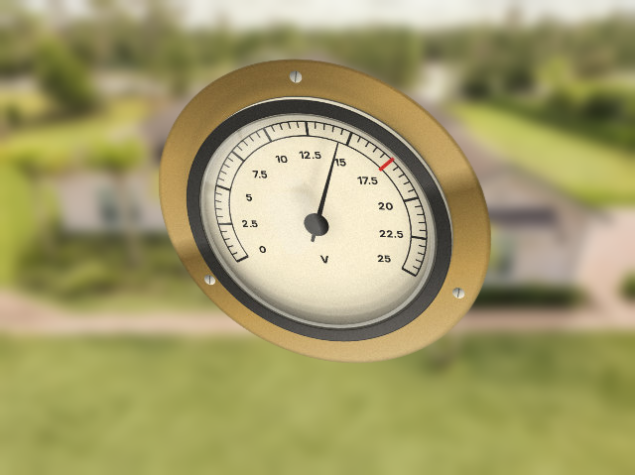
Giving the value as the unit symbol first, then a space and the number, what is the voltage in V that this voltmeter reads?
V 14.5
